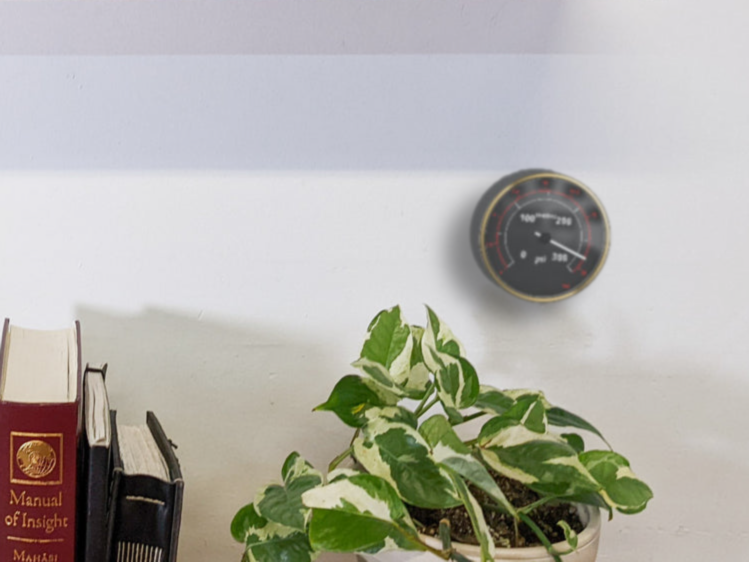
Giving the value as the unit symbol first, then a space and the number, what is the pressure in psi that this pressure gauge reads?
psi 275
